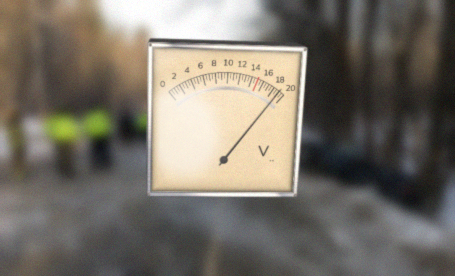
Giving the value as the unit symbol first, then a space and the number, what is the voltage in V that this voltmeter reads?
V 19
